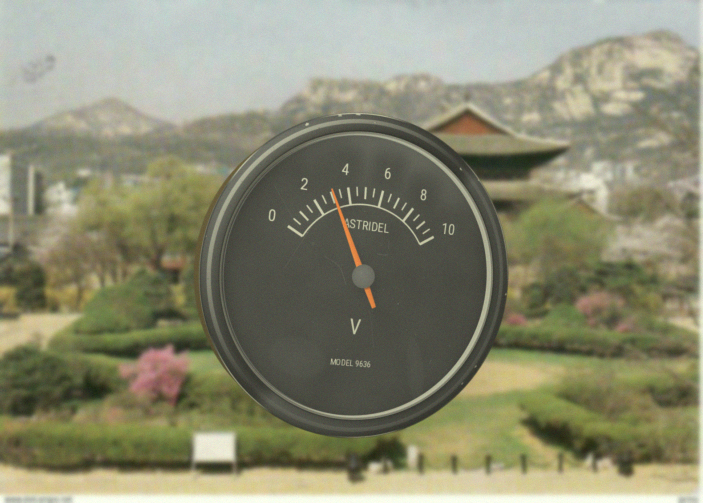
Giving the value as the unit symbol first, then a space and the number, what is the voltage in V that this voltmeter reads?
V 3
